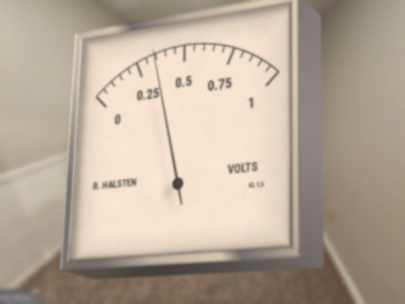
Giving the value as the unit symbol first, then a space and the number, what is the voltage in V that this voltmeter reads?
V 0.35
